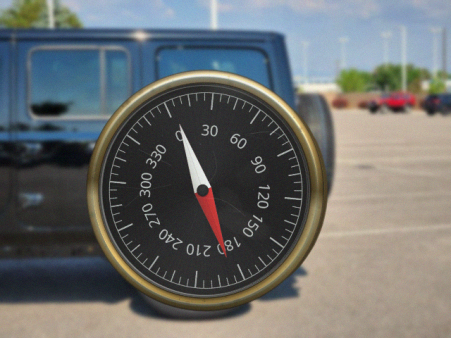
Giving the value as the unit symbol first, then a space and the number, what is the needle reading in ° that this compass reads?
° 185
